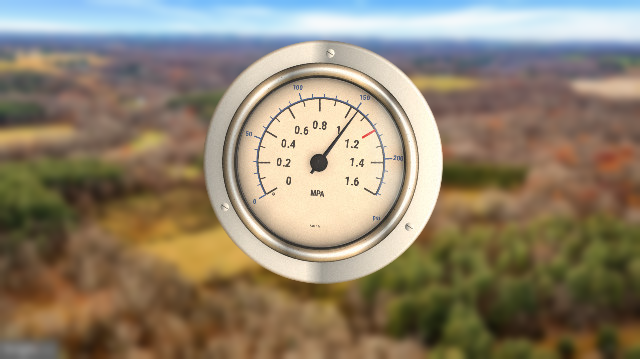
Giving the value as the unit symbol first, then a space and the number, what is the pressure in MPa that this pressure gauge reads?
MPa 1.05
